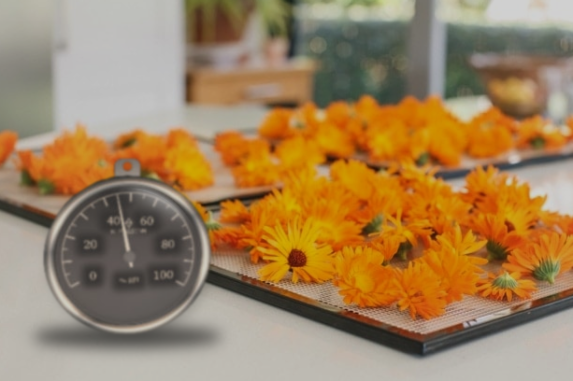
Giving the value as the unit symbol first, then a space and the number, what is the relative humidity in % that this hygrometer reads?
% 45
